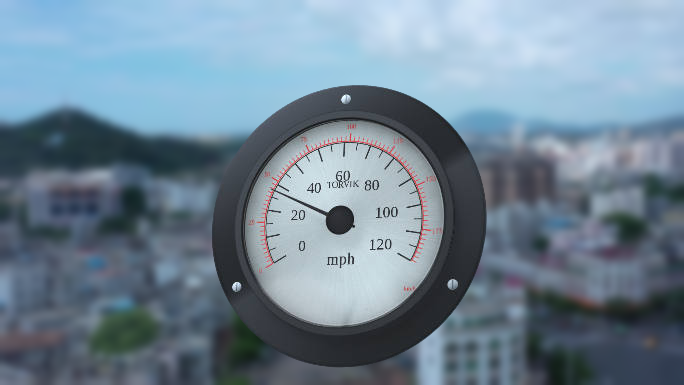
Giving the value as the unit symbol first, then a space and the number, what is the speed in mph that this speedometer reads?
mph 27.5
